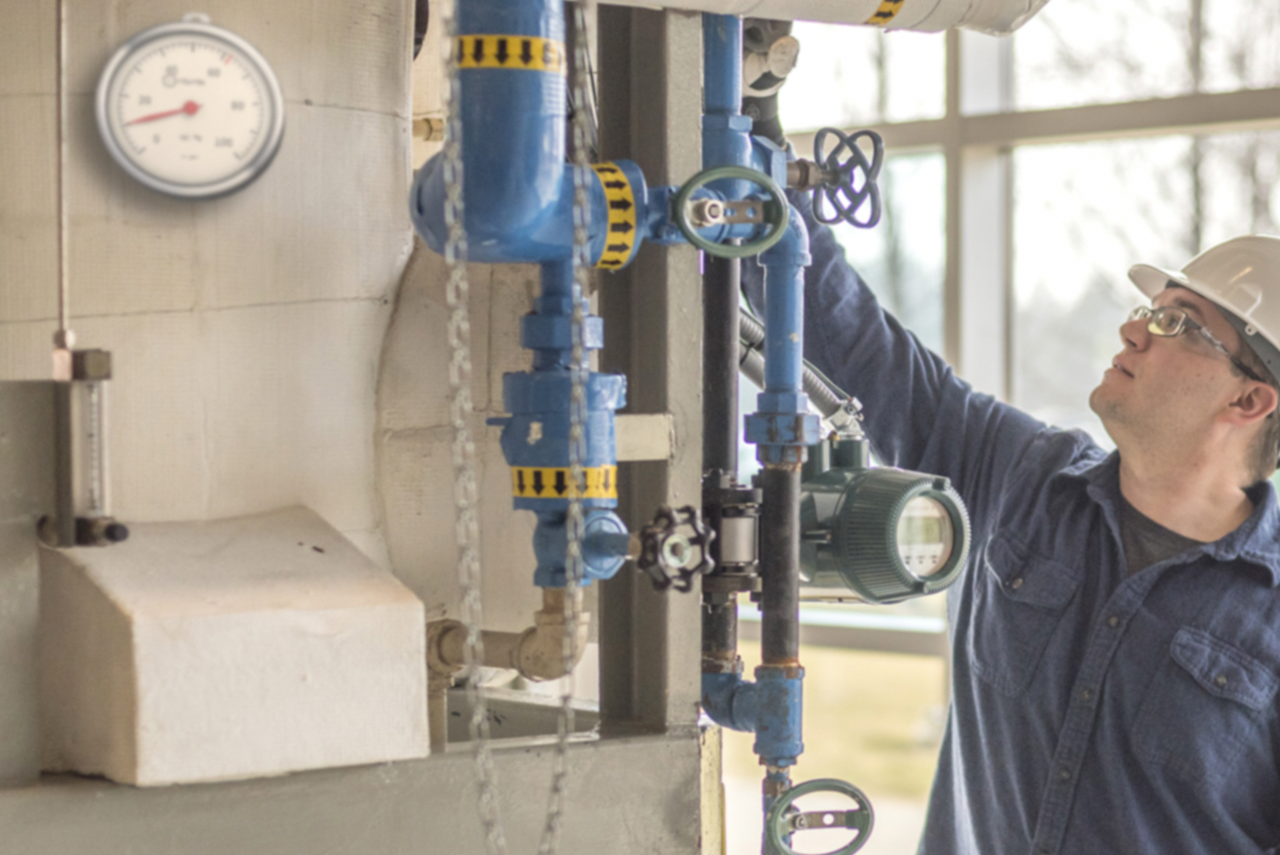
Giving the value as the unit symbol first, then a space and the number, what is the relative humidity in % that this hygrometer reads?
% 10
